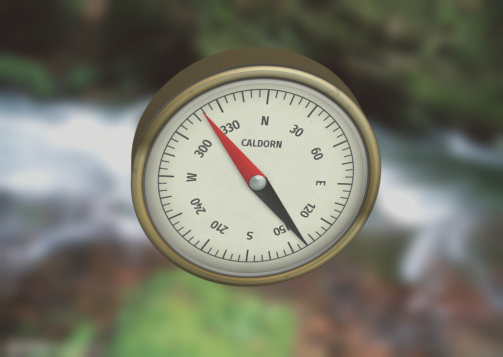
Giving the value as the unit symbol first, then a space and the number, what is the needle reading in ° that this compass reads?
° 320
